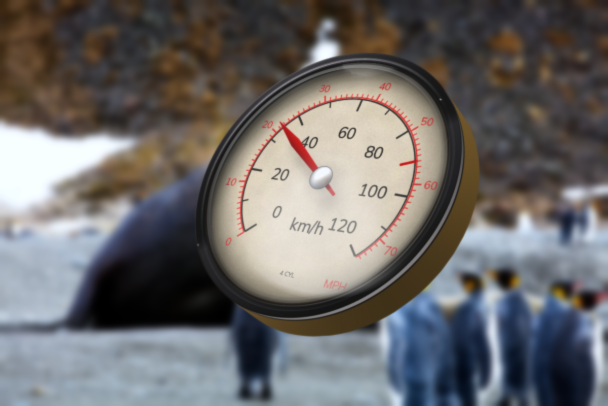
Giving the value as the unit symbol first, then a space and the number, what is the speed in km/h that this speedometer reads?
km/h 35
